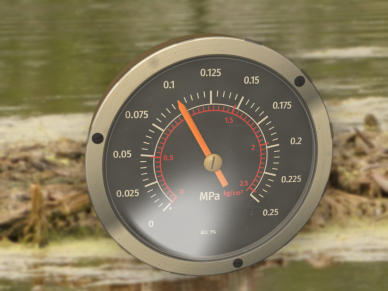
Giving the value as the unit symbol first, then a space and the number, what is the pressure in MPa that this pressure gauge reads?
MPa 0.1
